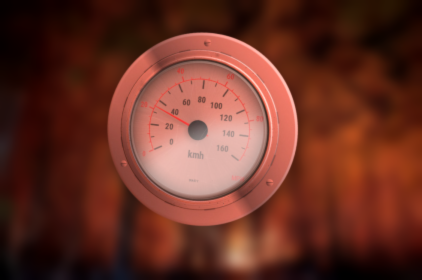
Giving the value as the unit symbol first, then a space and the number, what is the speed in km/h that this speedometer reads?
km/h 35
